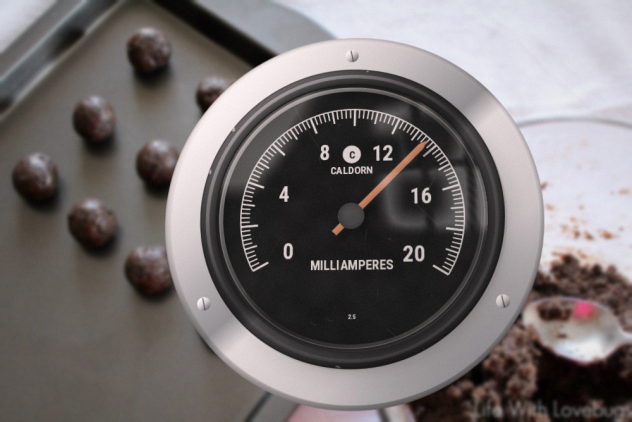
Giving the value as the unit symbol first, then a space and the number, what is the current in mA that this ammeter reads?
mA 13.6
